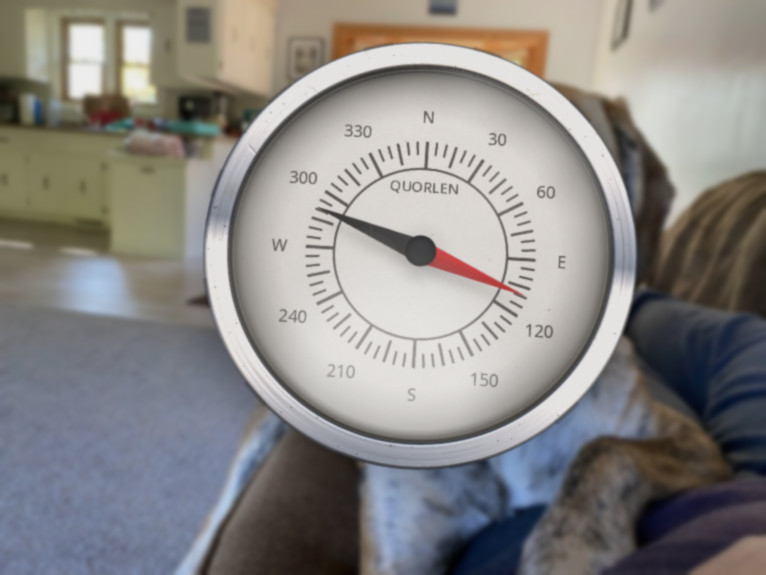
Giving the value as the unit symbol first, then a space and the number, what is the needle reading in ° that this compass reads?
° 110
